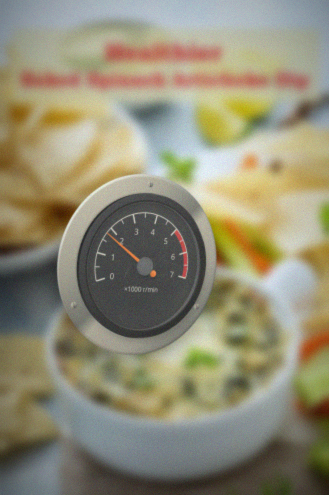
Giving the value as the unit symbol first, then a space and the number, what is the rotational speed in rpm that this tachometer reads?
rpm 1750
